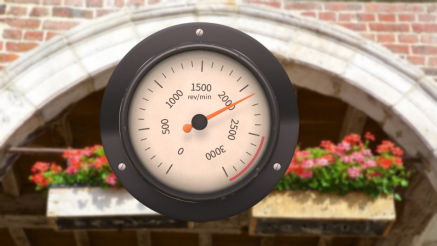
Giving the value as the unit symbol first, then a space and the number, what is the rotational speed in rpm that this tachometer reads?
rpm 2100
